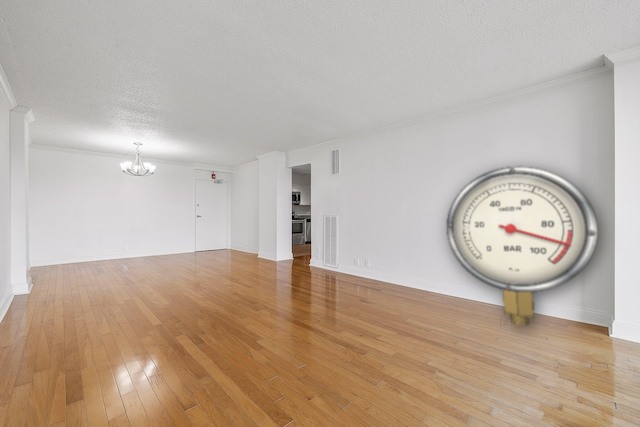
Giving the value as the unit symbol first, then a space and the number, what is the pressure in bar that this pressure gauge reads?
bar 90
